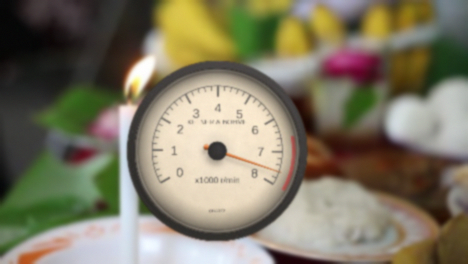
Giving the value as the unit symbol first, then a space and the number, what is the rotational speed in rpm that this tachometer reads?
rpm 7600
